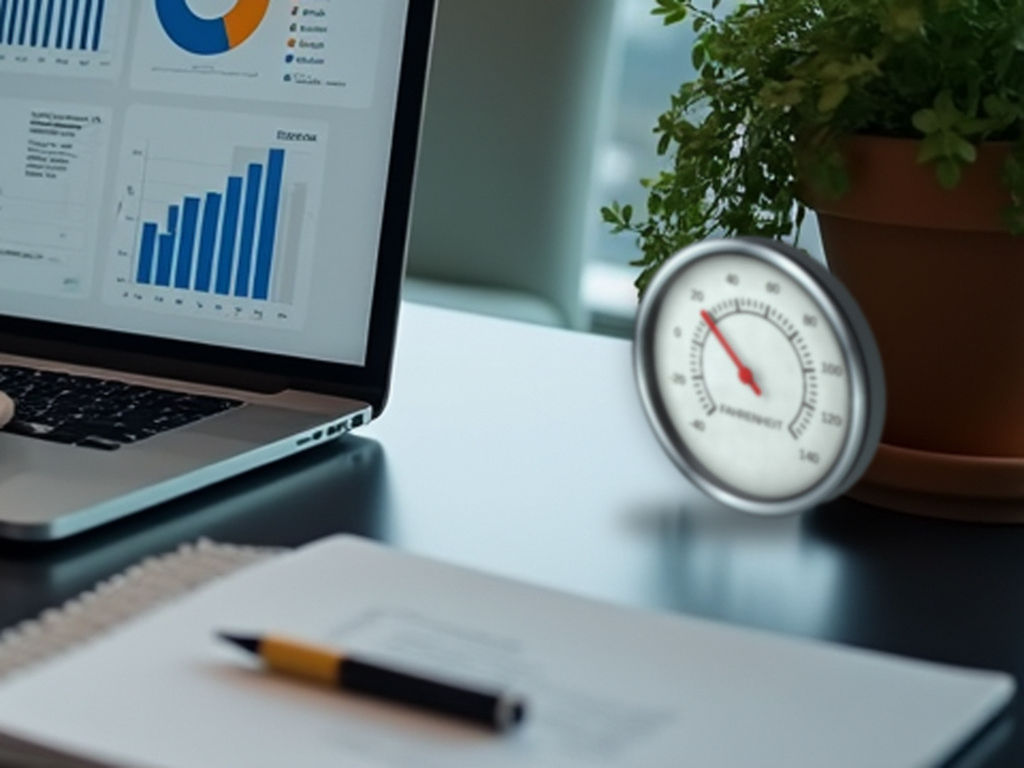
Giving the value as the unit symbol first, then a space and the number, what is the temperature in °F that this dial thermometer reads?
°F 20
